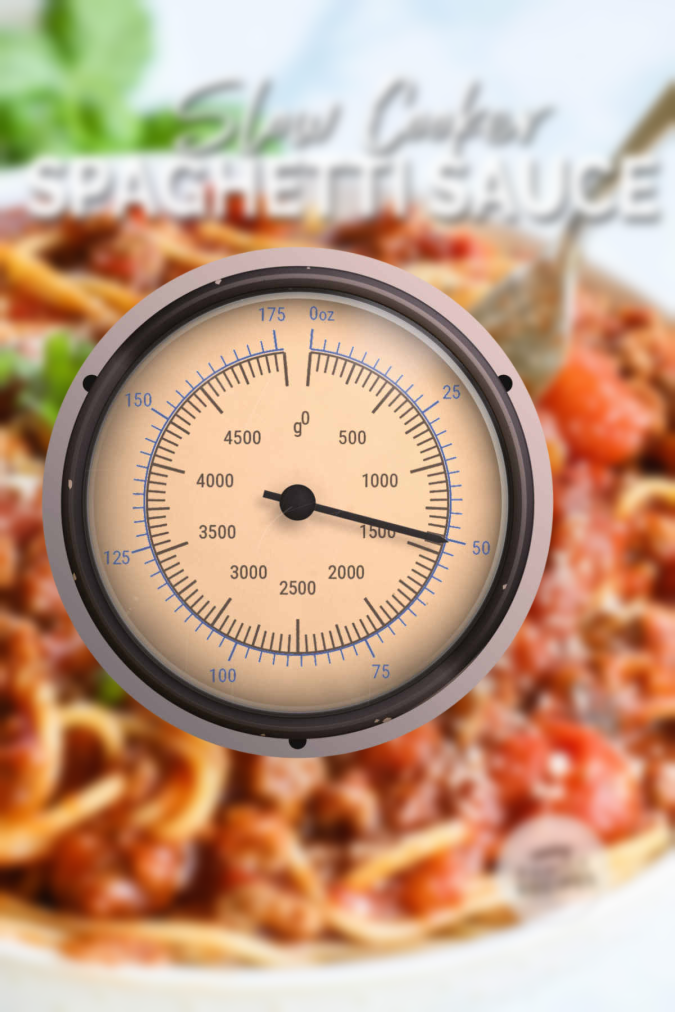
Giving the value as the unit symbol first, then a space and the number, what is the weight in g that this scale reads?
g 1425
